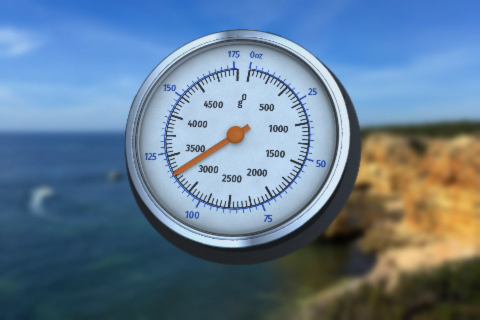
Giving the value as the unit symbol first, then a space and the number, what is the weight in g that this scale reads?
g 3250
